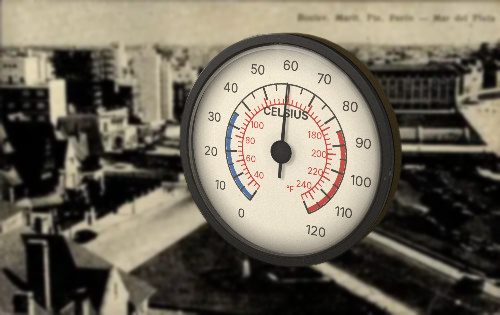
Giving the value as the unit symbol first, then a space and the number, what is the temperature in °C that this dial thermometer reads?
°C 60
